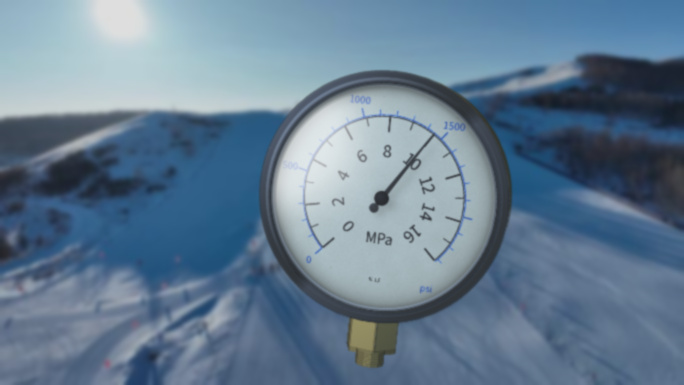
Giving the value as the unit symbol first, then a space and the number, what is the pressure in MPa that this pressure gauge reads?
MPa 10
